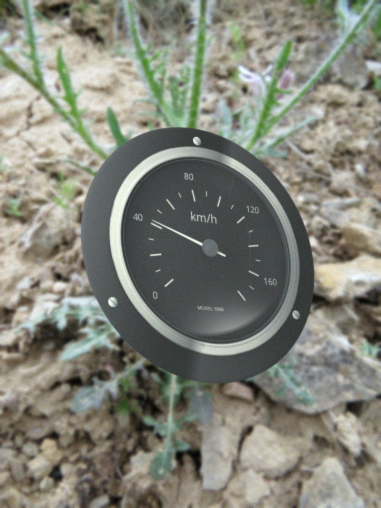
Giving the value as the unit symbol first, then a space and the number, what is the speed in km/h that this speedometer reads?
km/h 40
